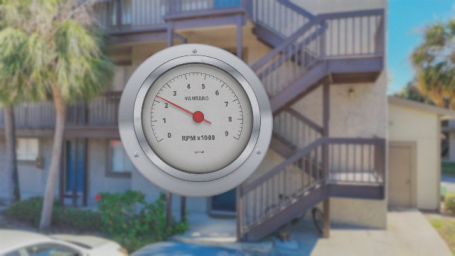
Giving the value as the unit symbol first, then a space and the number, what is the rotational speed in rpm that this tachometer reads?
rpm 2200
